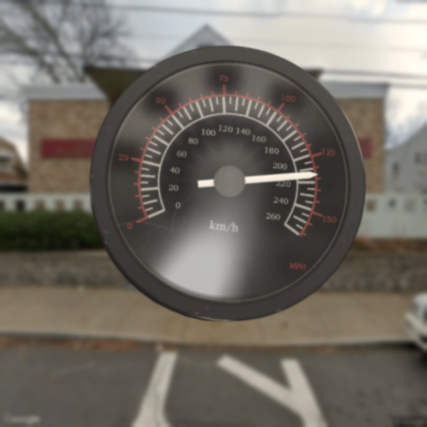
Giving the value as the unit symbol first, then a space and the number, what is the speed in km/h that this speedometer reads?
km/h 215
